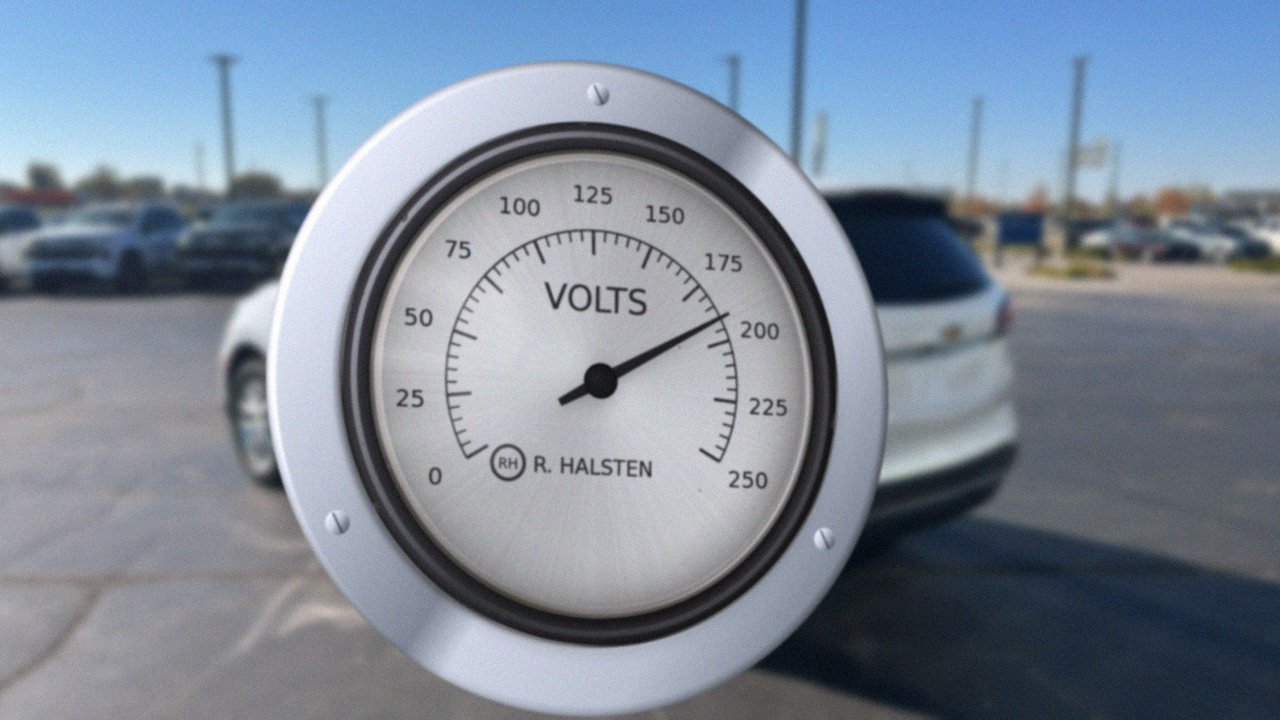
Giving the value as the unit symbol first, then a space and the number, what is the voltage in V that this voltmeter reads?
V 190
